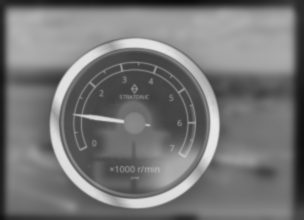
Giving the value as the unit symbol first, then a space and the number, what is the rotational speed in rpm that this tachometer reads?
rpm 1000
